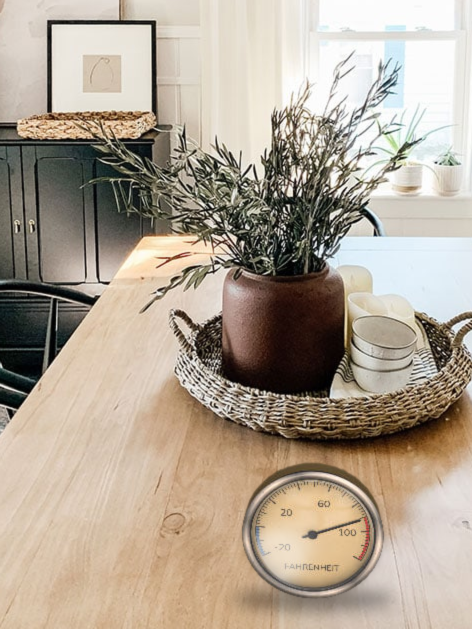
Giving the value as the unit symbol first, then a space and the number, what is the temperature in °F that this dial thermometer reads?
°F 90
